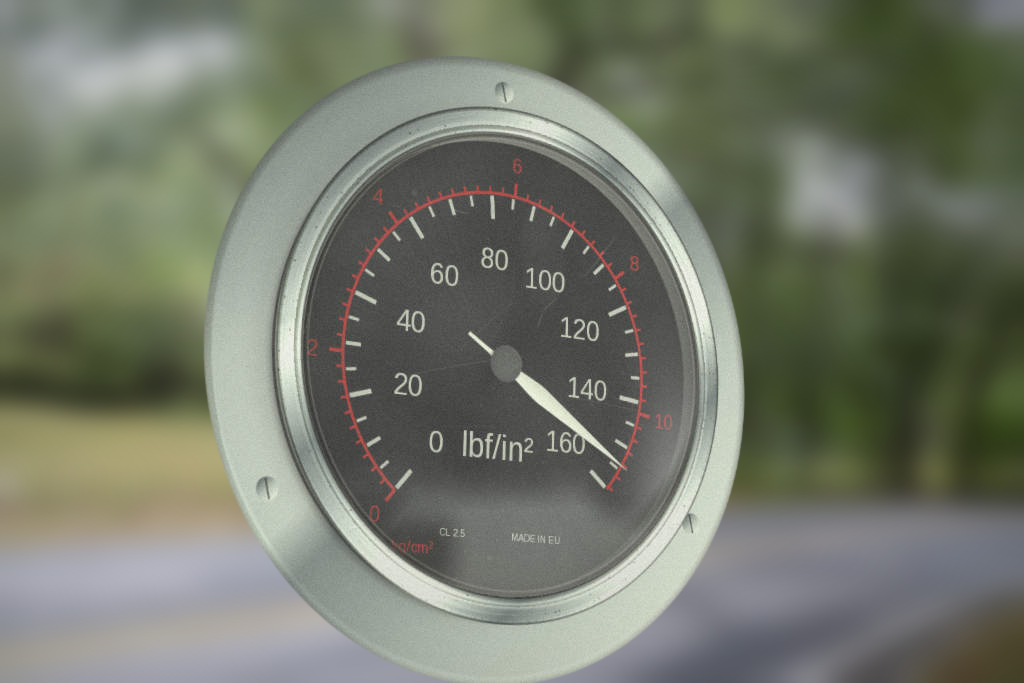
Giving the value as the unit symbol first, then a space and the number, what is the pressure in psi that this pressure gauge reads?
psi 155
